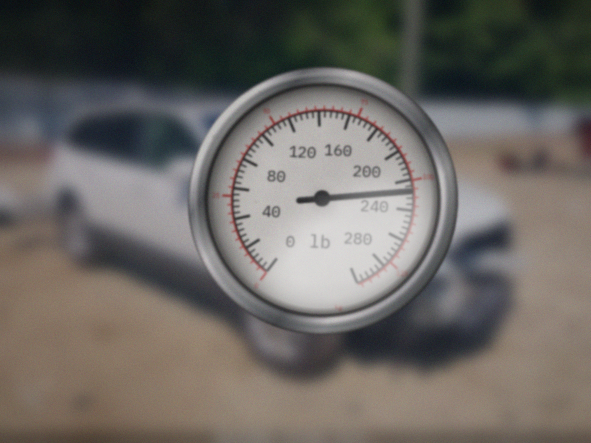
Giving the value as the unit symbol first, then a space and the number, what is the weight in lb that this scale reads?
lb 228
